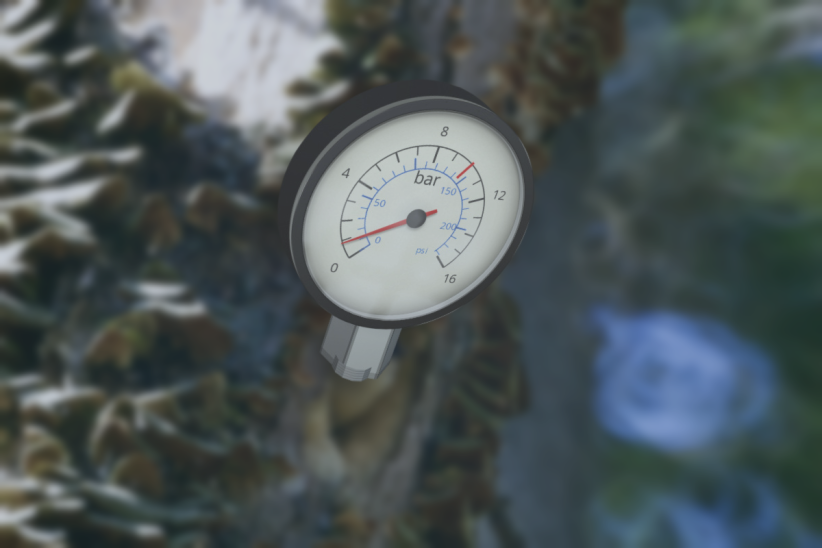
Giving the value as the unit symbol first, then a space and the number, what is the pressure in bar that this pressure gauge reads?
bar 1
